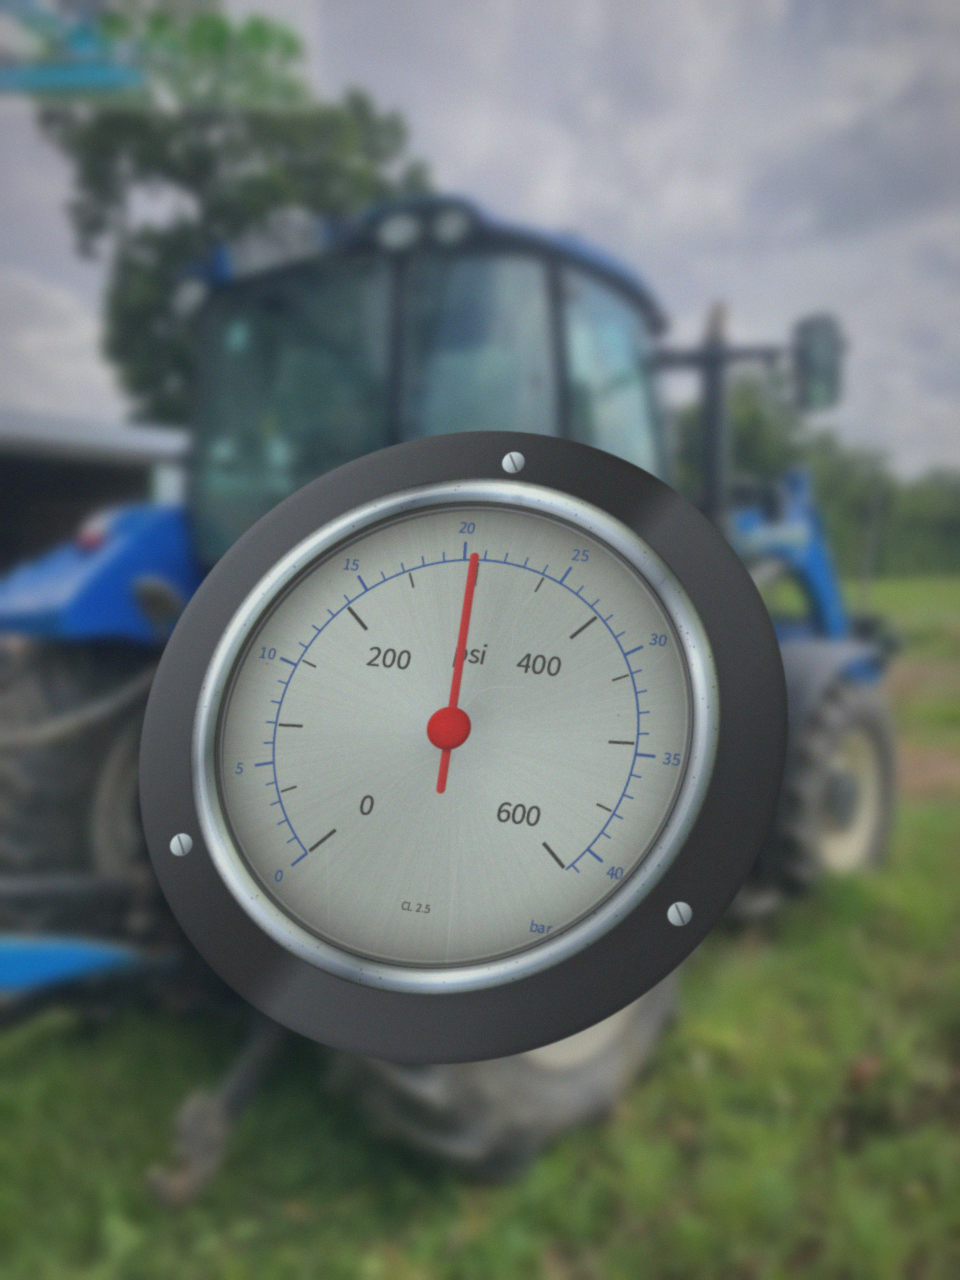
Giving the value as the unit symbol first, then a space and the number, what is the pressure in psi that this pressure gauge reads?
psi 300
